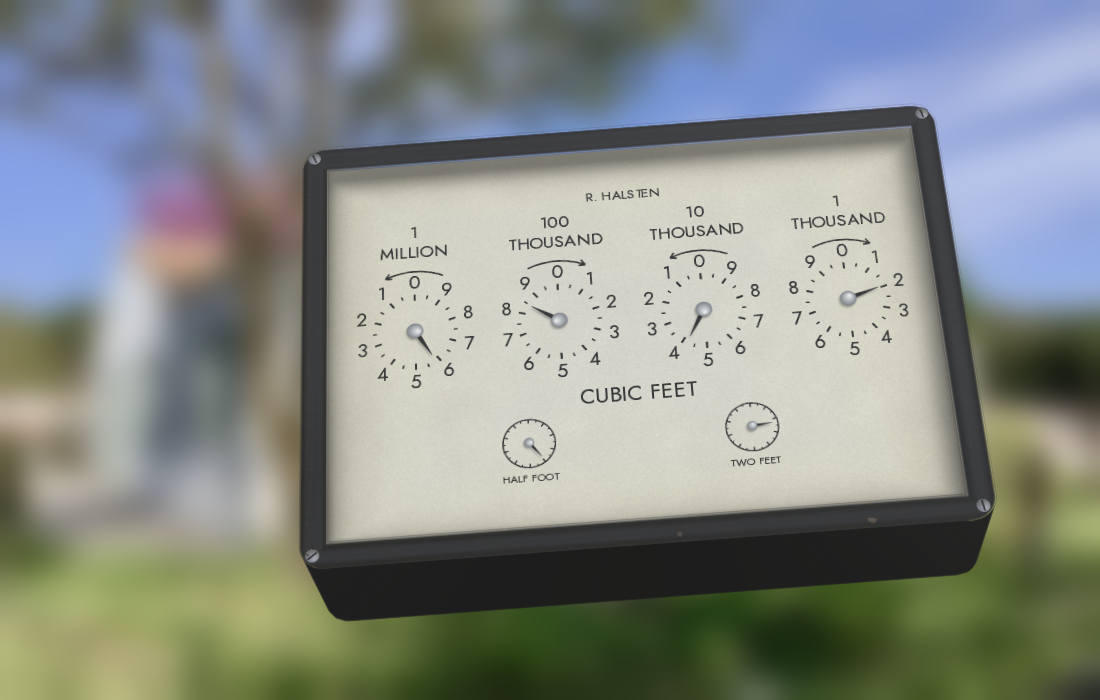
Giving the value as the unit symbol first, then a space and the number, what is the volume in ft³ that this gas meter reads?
ft³ 584200
